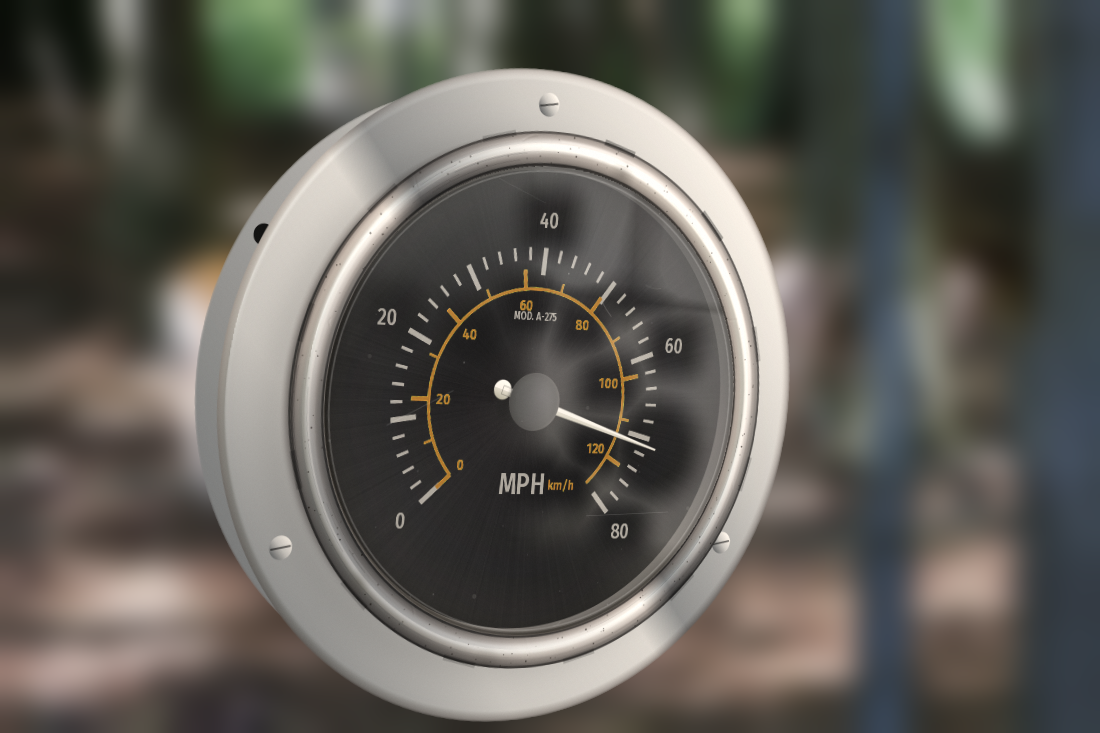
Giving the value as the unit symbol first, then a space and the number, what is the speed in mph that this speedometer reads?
mph 71
